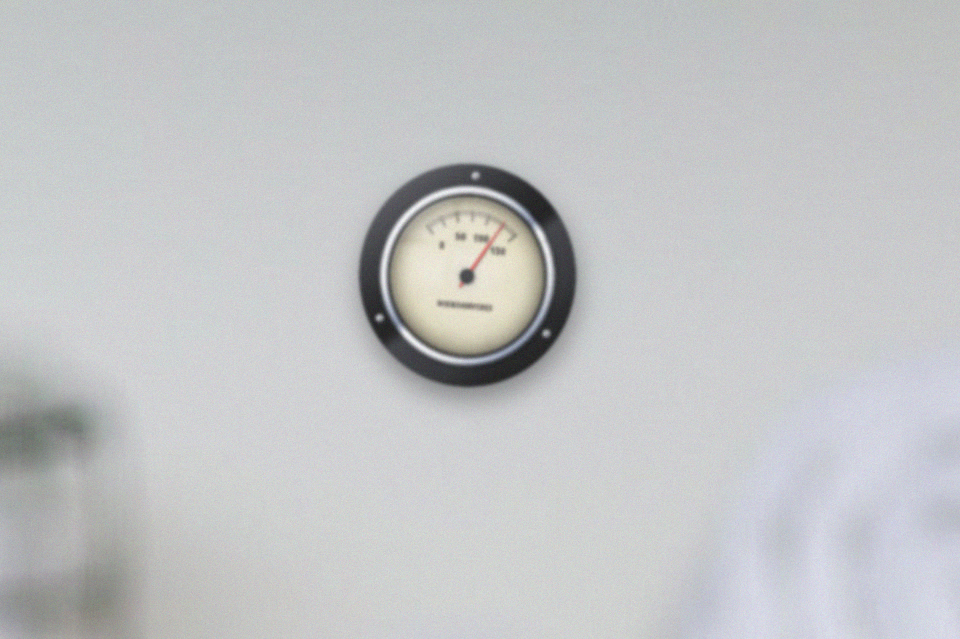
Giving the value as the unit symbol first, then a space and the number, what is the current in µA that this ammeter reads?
µA 125
